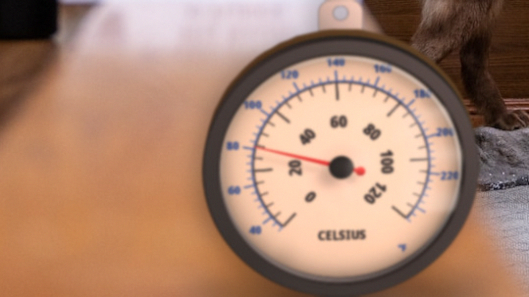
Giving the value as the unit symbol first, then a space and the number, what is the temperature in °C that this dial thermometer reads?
°C 28
